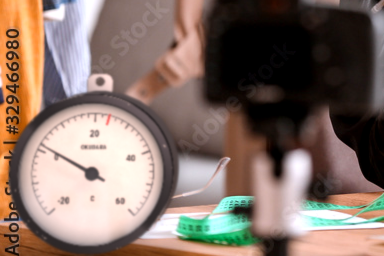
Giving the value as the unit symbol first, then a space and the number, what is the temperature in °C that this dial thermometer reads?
°C 2
